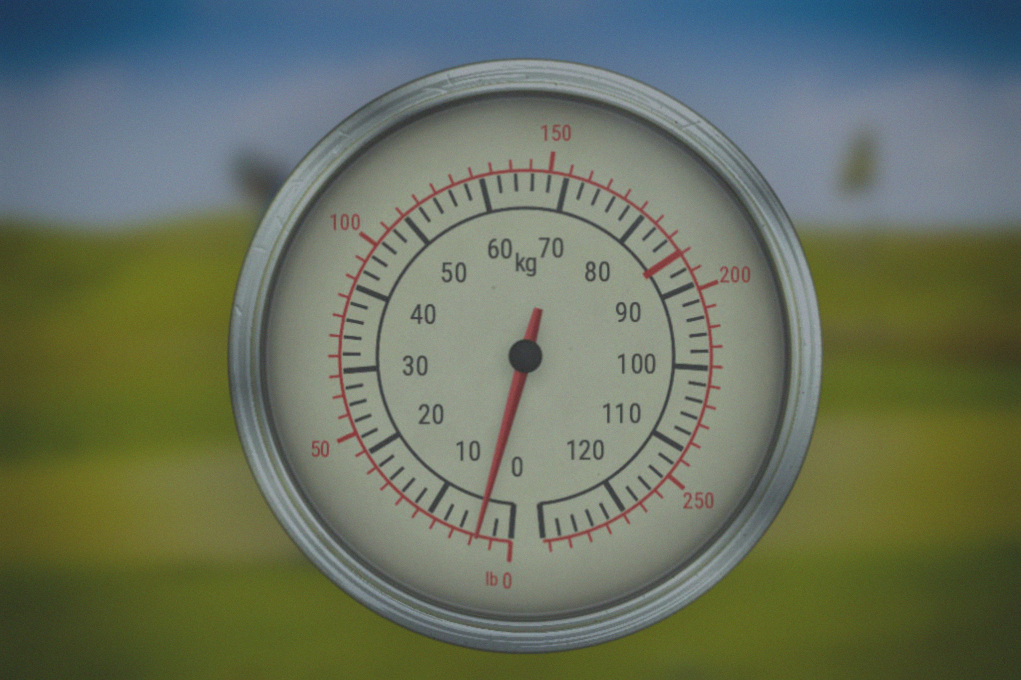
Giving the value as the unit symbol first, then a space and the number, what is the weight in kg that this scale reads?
kg 4
